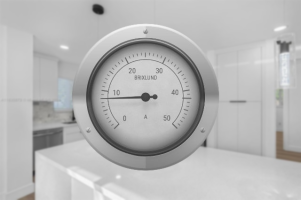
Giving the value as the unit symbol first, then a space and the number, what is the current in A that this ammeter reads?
A 8
